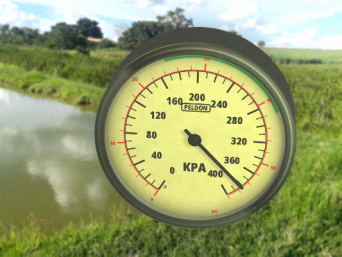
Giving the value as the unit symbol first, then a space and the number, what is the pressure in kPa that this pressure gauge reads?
kPa 380
